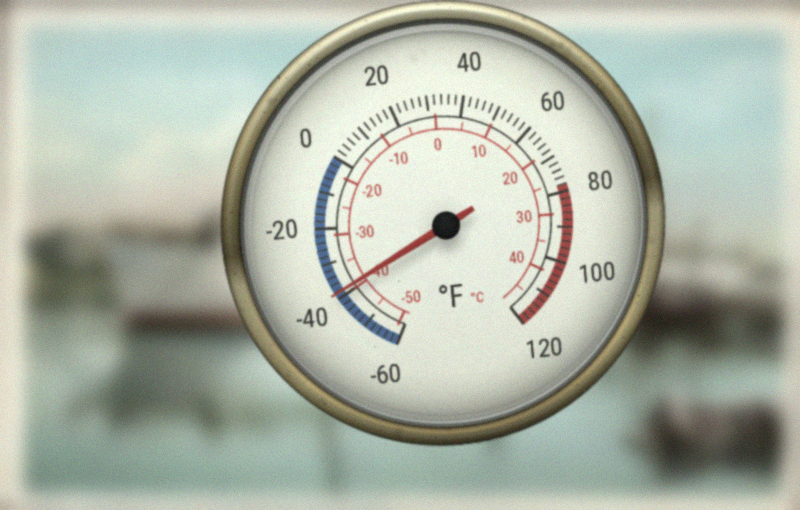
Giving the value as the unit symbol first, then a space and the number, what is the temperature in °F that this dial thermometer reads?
°F -38
